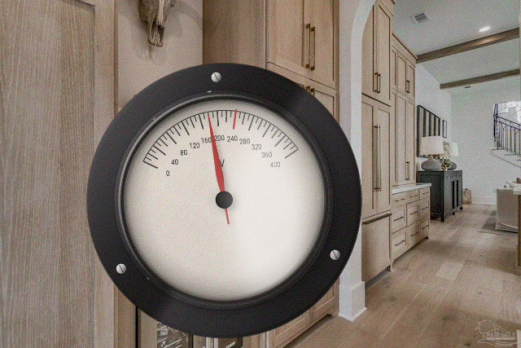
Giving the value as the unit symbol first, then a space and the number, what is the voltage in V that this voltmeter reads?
V 180
